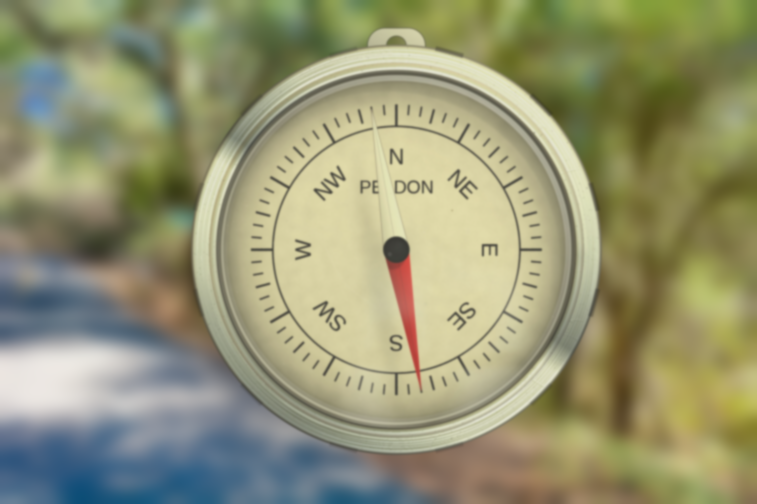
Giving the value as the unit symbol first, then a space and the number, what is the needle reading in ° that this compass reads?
° 170
